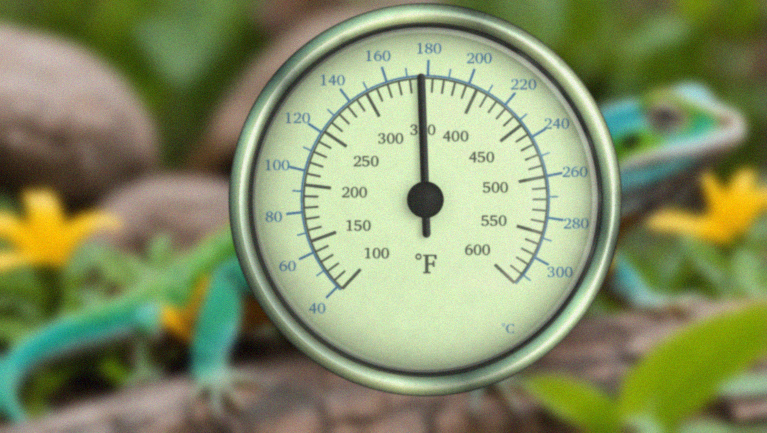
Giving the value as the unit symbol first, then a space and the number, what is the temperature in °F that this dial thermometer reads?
°F 350
